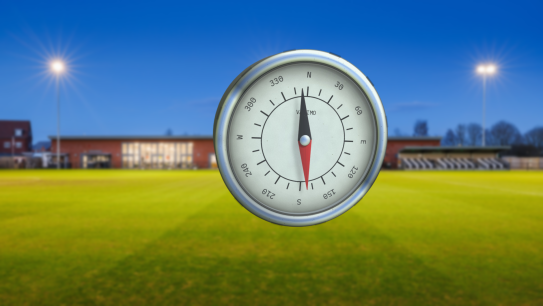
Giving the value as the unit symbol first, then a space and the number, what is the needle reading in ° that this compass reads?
° 172.5
